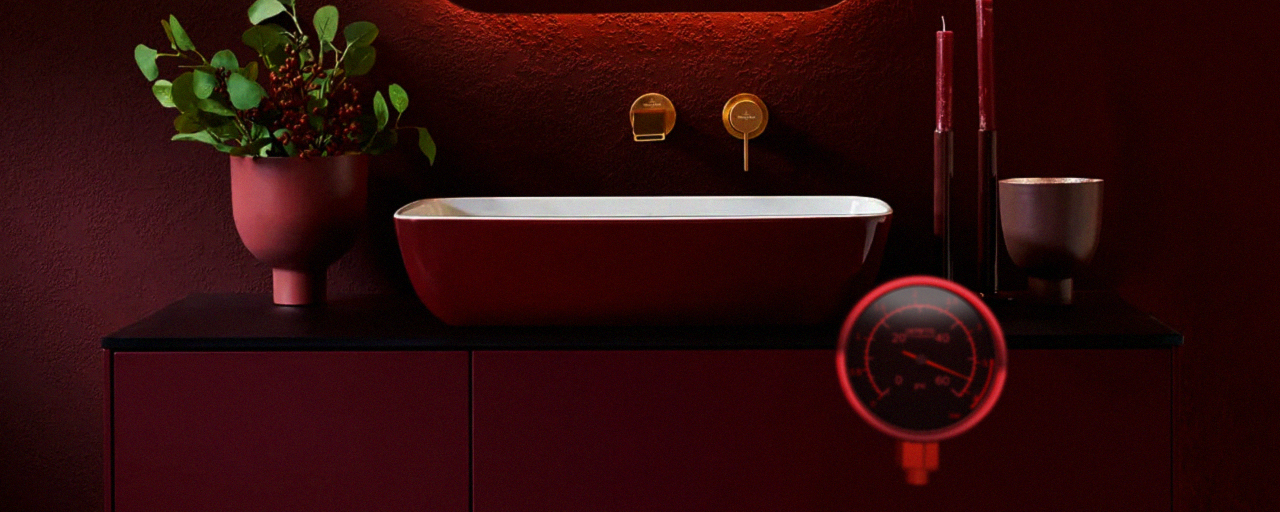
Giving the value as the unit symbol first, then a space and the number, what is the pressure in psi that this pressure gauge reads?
psi 55
